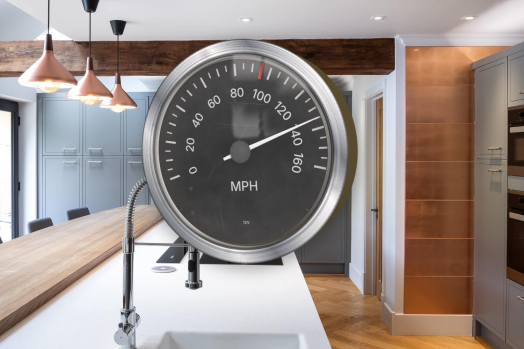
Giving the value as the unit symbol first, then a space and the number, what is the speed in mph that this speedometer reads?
mph 135
